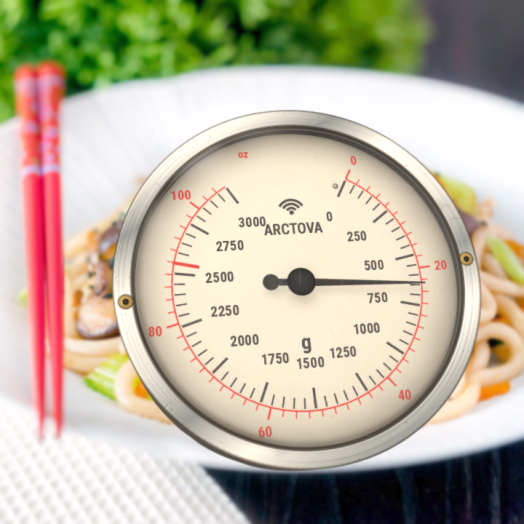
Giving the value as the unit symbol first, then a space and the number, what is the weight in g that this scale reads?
g 650
